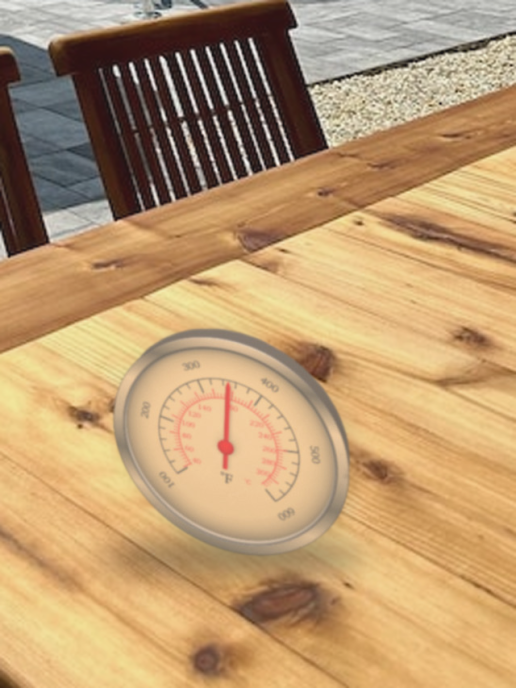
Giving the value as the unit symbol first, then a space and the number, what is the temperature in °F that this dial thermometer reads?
°F 350
